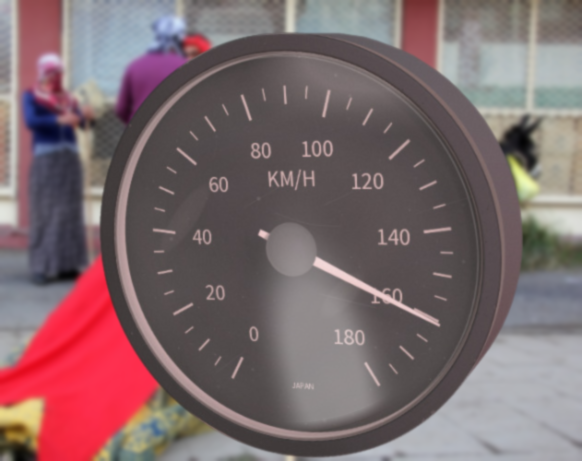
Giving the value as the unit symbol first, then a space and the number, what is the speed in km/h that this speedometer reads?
km/h 160
